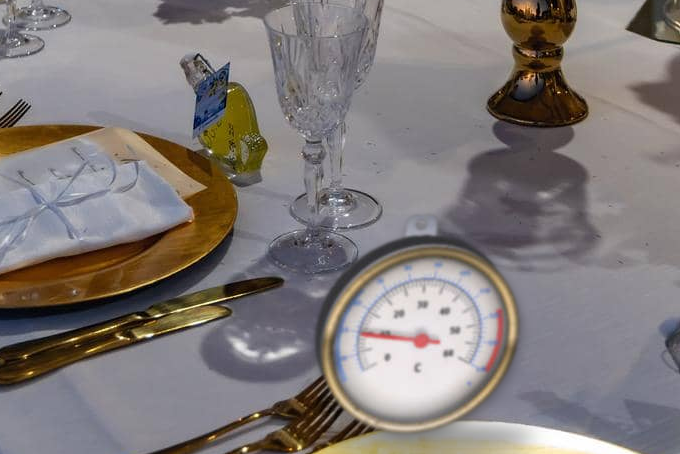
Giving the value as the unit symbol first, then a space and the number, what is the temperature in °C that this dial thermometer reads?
°C 10
